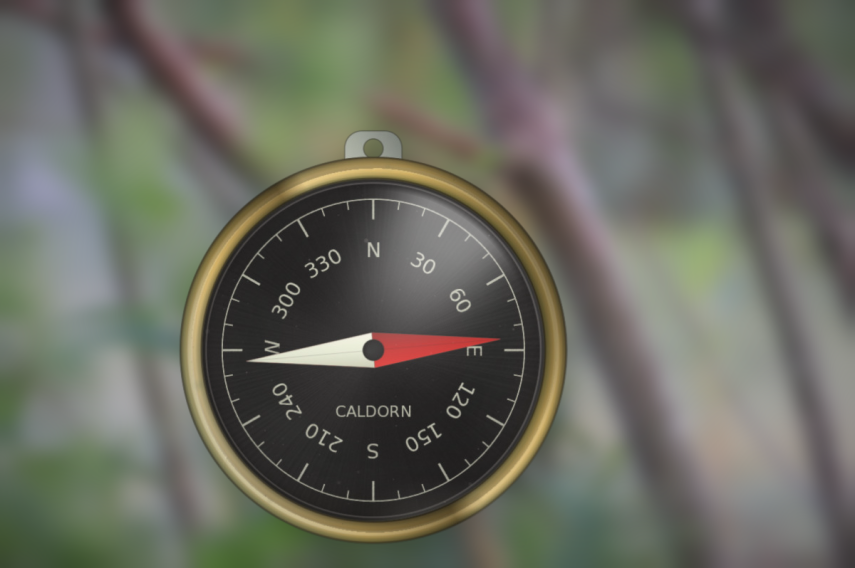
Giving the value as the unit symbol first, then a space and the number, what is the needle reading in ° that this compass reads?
° 85
